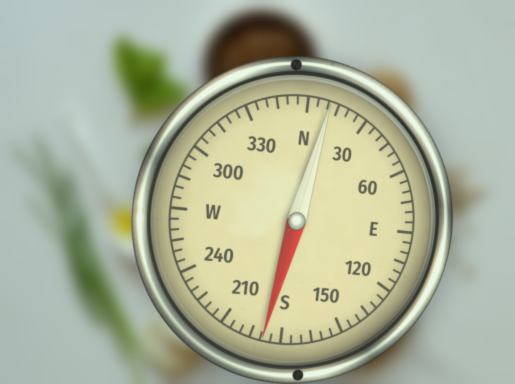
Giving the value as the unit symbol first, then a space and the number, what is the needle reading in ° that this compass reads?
° 190
